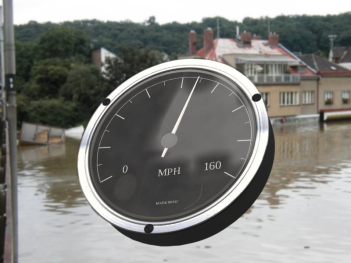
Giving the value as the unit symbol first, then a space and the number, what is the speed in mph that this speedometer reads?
mph 90
